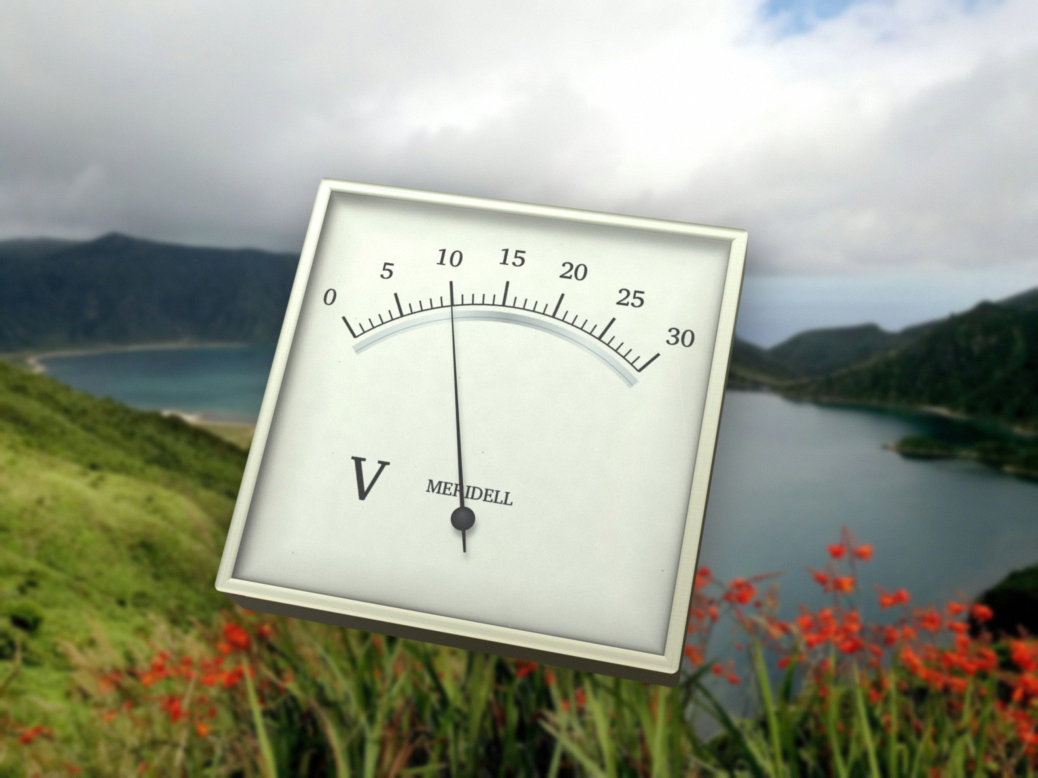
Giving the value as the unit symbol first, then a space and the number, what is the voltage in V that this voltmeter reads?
V 10
